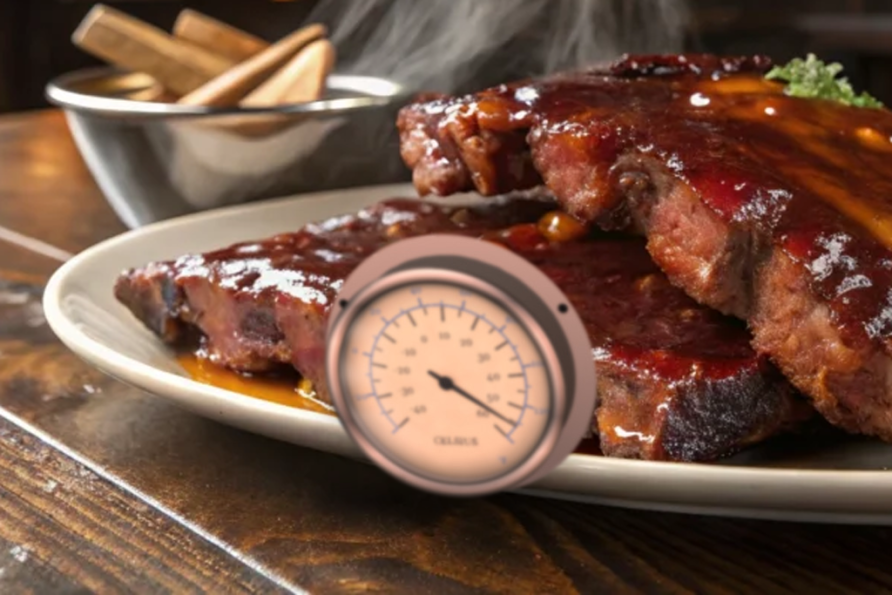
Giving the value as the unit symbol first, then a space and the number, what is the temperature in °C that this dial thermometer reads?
°C 55
